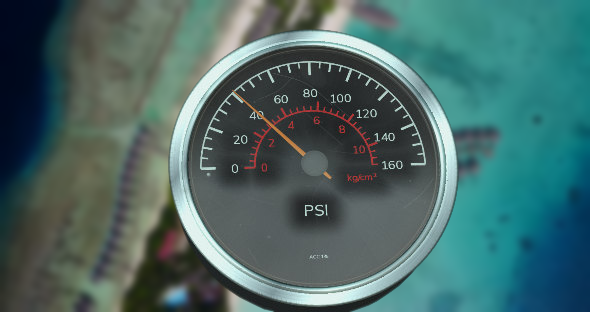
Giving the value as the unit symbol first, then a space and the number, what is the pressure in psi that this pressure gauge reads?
psi 40
